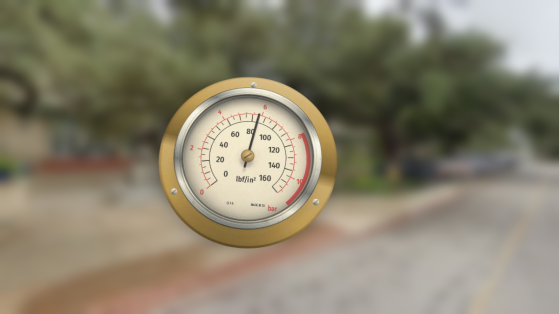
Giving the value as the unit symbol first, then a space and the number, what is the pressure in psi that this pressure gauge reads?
psi 85
